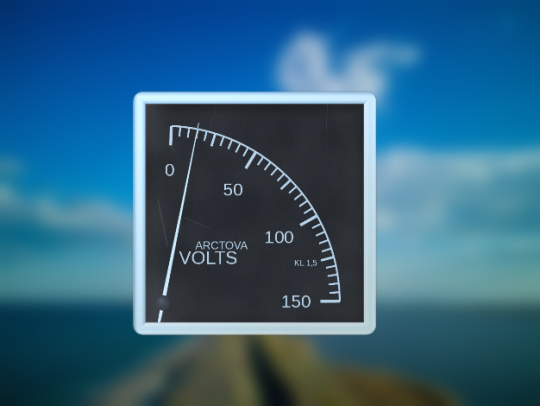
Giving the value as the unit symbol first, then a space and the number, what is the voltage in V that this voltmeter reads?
V 15
